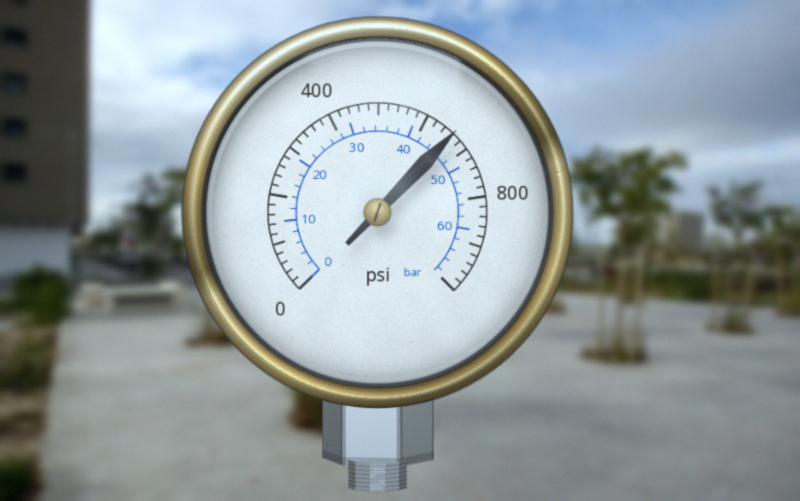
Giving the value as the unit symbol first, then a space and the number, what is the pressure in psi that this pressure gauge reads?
psi 660
